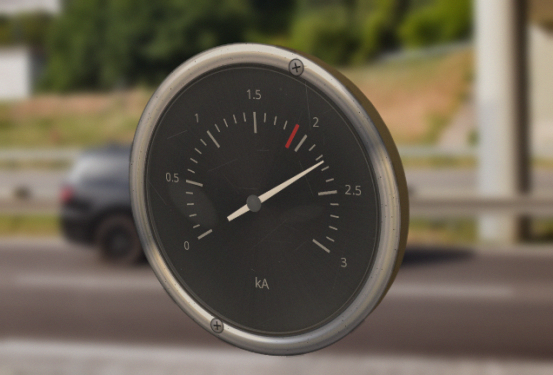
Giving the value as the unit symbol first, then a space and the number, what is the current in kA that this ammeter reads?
kA 2.25
